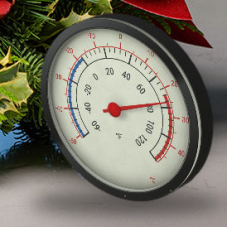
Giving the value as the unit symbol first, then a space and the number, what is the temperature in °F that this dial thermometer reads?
°F 76
